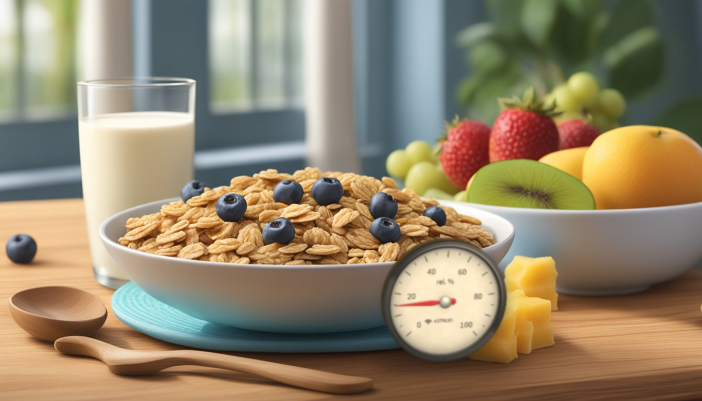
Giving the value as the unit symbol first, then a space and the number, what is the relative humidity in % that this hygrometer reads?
% 15
